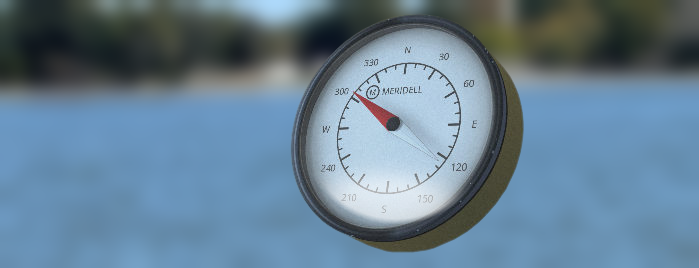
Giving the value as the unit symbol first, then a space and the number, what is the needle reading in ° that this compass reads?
° 305
